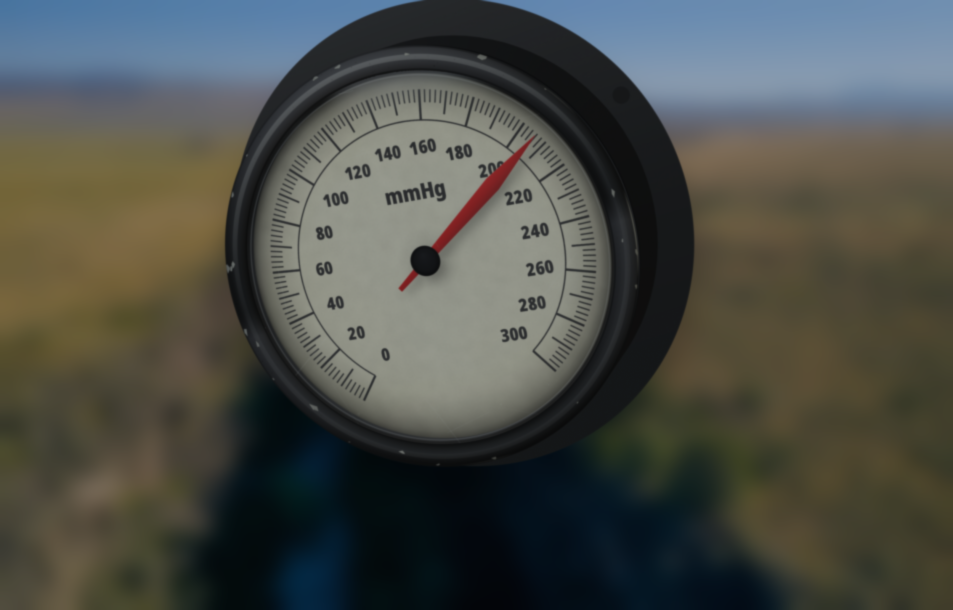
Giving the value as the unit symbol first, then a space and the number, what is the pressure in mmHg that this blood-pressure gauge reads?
mmHg 206
